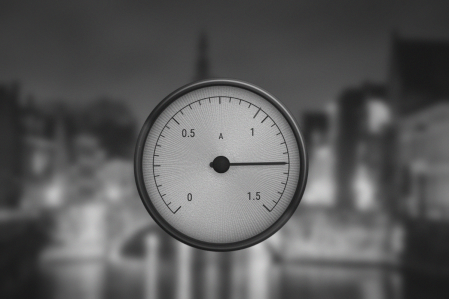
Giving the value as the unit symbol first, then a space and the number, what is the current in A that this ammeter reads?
A 1.25
